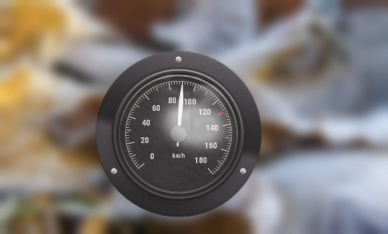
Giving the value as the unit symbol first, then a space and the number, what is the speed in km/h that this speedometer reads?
km/h 90
